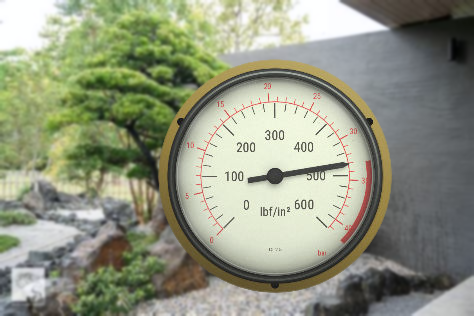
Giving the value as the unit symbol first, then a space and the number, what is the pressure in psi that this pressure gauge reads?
psi 480
